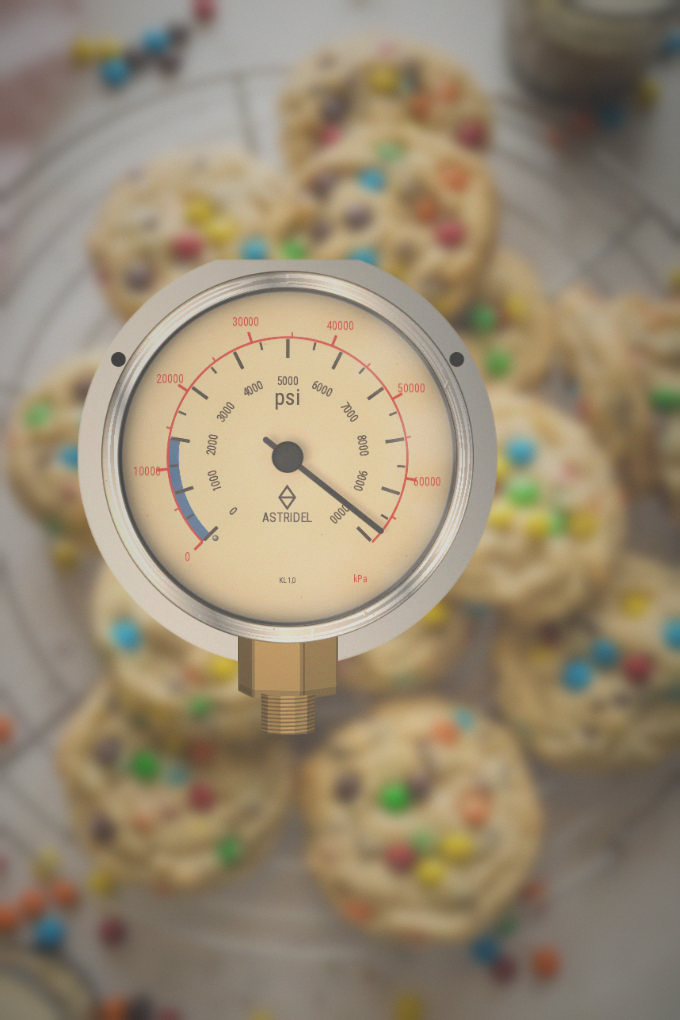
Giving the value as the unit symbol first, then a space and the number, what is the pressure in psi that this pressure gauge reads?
psi 9750
